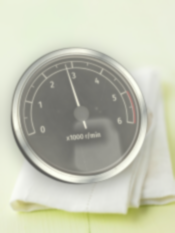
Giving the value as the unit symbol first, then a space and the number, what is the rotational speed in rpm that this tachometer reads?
rpm 2750
